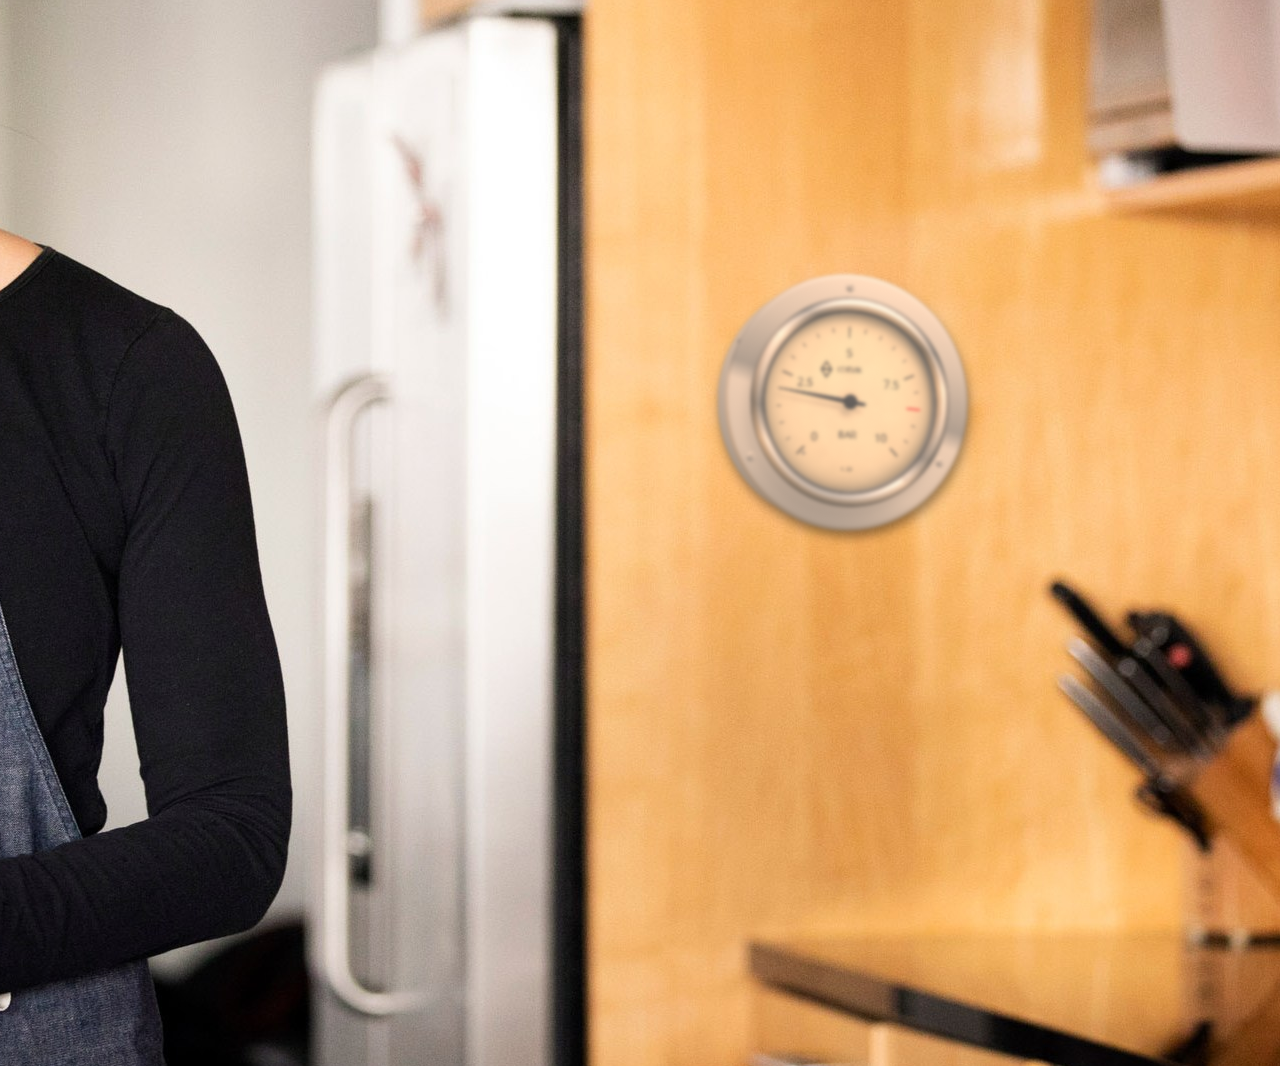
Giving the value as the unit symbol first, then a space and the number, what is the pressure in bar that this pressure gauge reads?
bar 2
